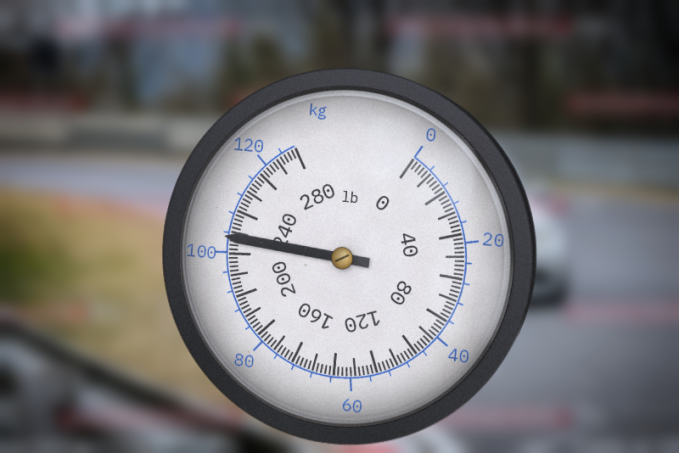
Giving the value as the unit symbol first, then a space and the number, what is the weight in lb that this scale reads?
lb 228
